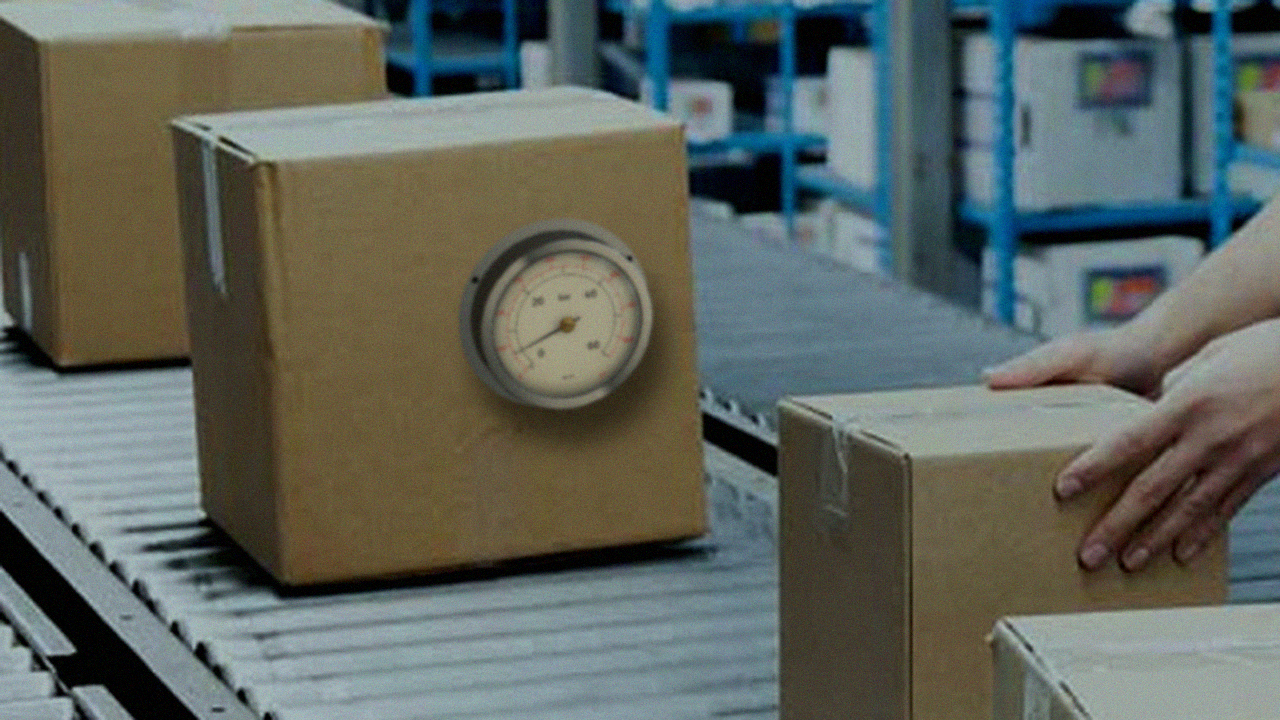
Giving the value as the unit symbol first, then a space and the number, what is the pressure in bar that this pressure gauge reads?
bar 5
